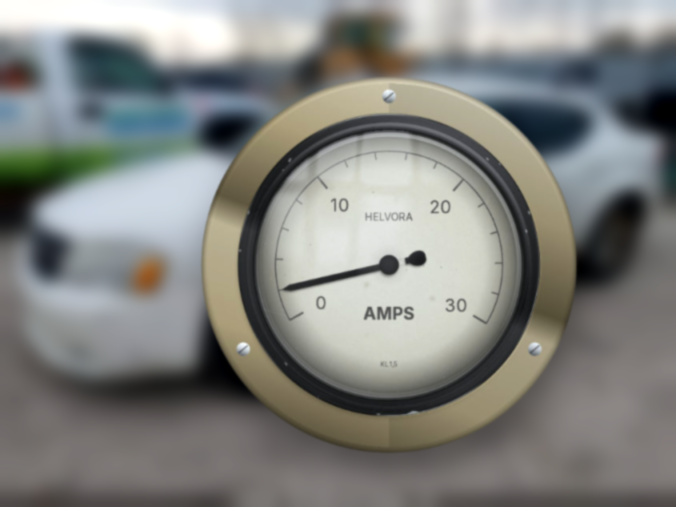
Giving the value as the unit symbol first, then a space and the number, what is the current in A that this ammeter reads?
A 2
